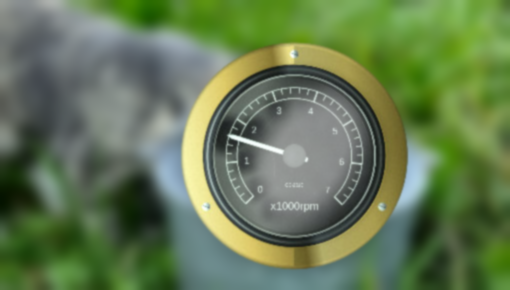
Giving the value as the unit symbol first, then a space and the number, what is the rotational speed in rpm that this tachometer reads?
rpm 1600
